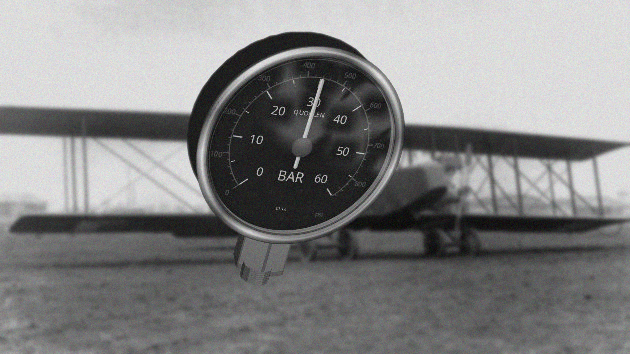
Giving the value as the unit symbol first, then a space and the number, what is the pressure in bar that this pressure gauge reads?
bar 30
